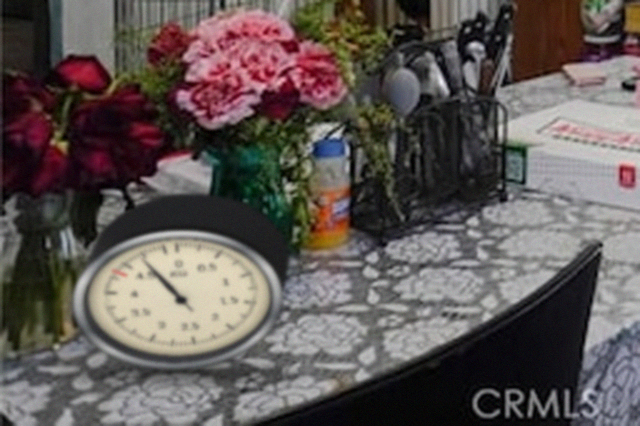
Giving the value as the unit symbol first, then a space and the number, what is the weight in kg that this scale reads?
kg 4.75
